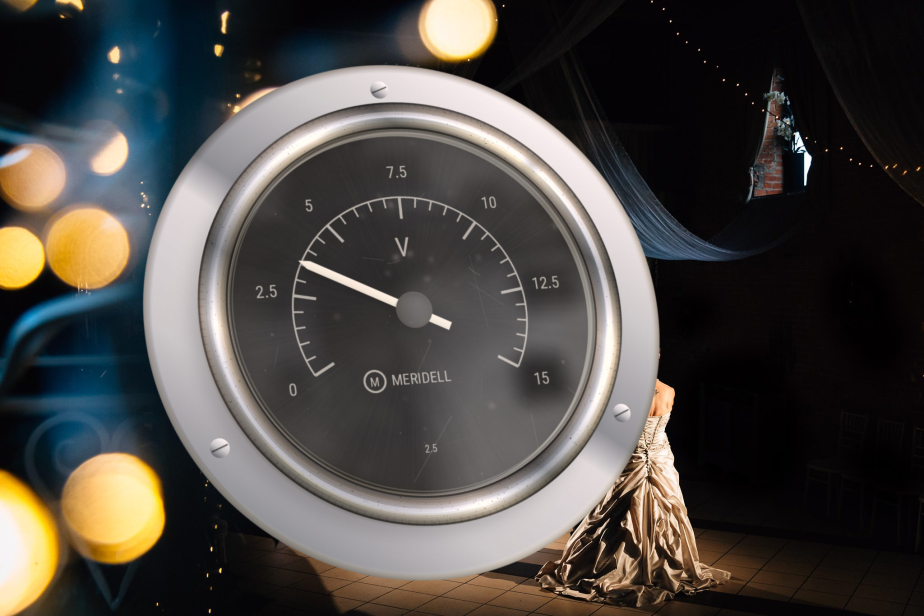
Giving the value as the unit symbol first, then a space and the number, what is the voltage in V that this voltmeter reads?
V 3.5
